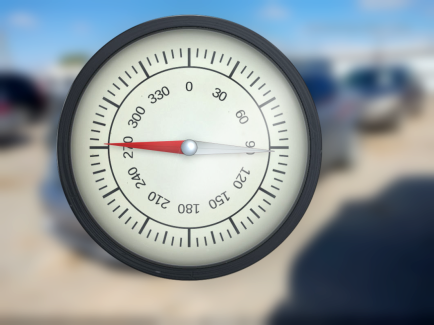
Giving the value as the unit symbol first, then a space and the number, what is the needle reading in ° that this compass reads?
° 272.5
